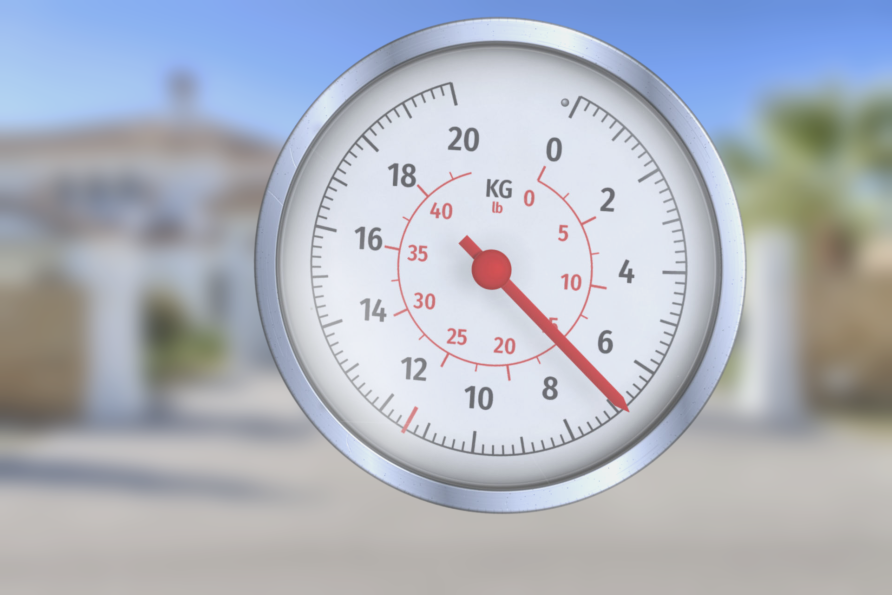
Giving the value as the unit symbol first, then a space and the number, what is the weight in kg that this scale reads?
kg 6.8
